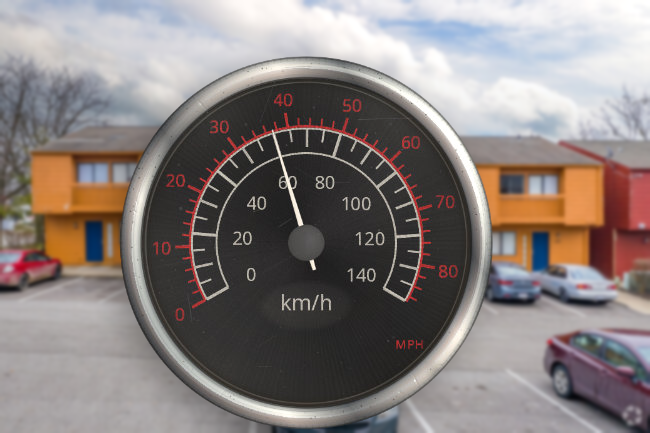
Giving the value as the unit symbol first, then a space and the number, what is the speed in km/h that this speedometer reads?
km/h 60
